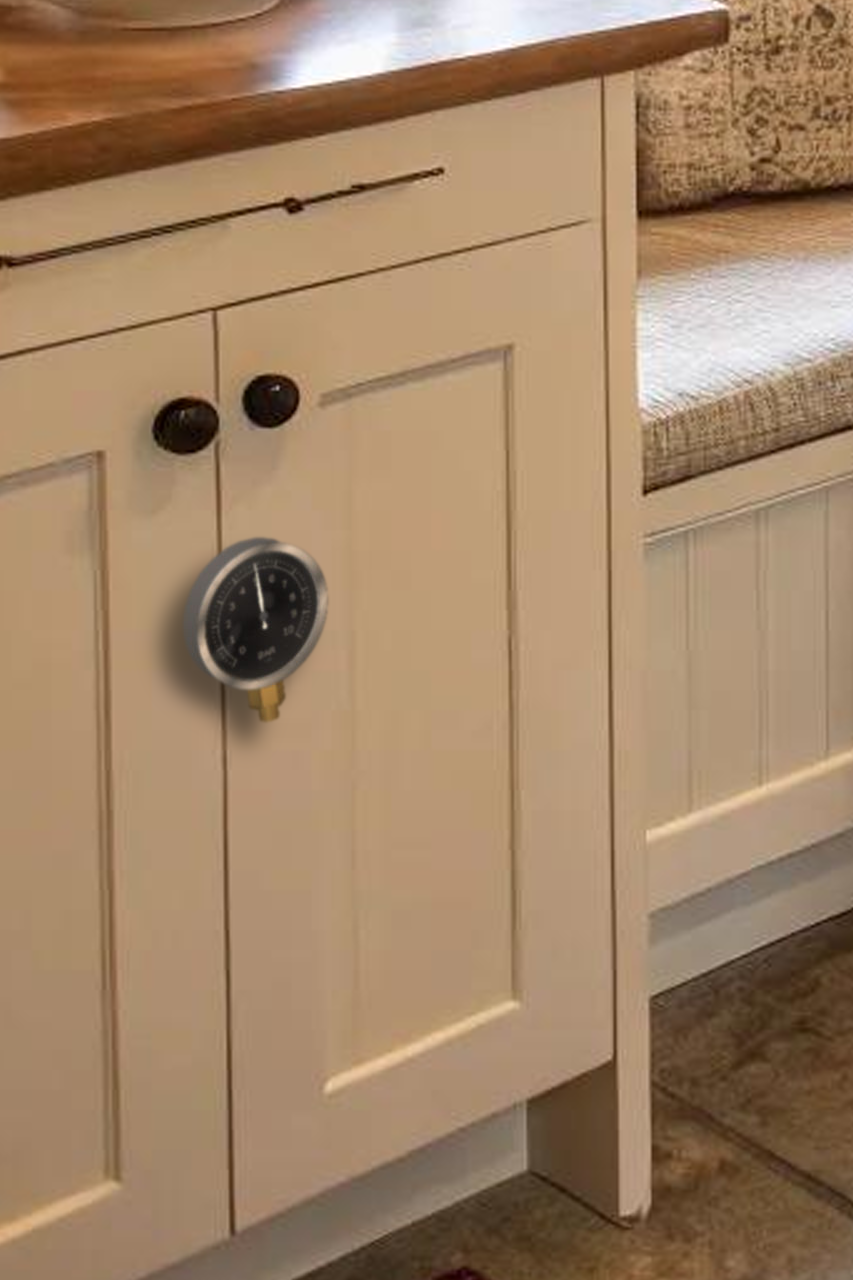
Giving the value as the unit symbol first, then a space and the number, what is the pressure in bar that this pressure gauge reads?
bar 5
